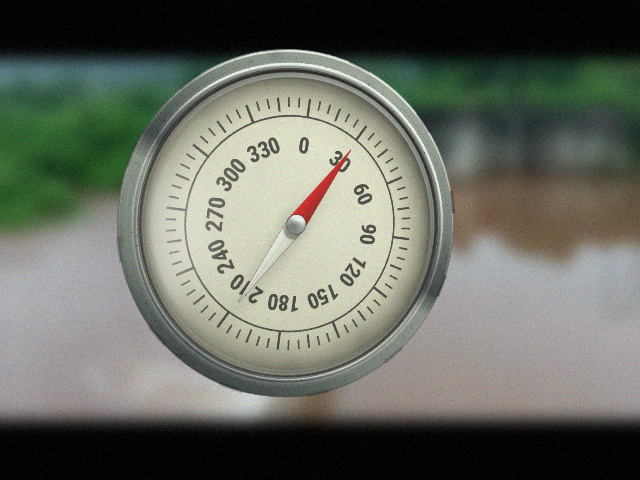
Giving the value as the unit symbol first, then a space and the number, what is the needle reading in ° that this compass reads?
° 30
